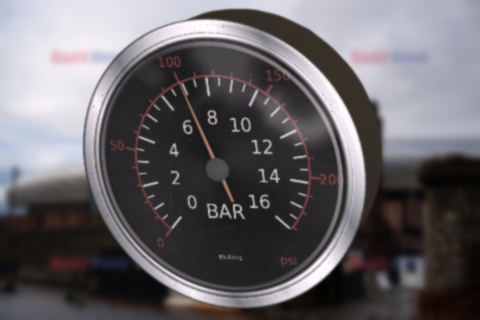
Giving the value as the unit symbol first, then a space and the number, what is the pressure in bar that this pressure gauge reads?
bar 7
